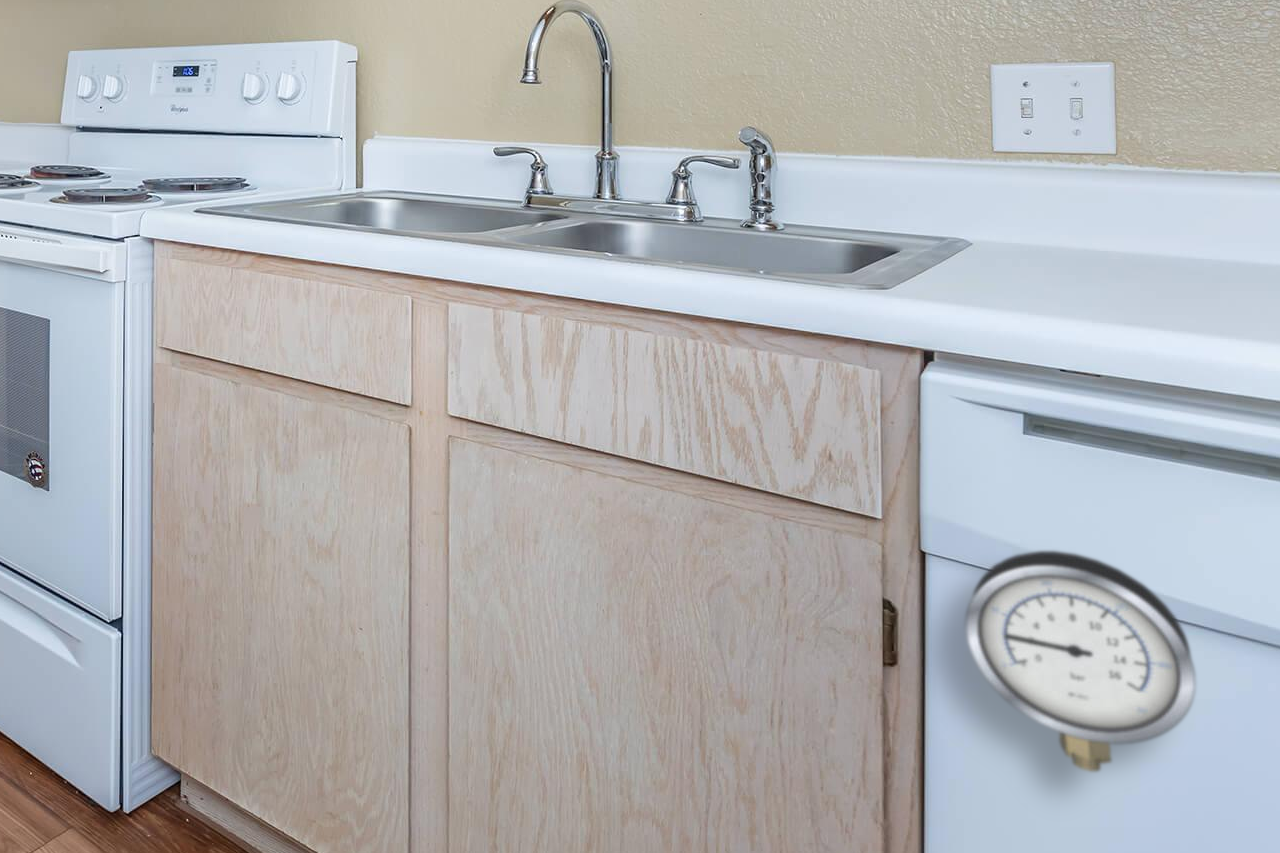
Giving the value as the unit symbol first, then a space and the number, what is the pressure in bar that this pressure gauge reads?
bar 2
